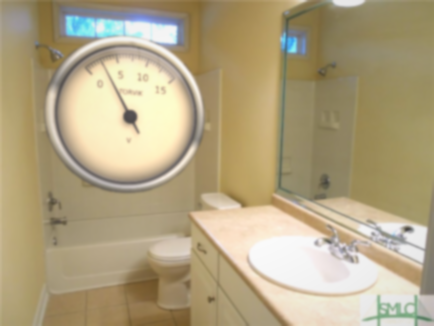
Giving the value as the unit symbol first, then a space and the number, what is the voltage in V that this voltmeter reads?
V 2.5
